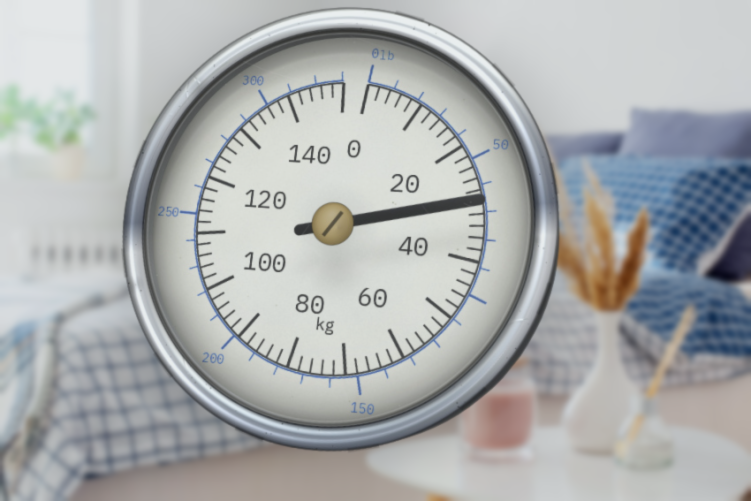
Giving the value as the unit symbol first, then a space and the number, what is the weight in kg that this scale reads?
kg 30
